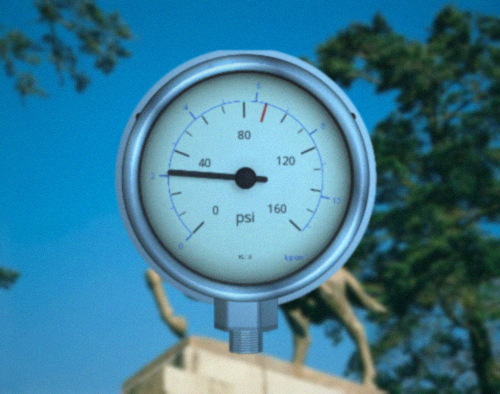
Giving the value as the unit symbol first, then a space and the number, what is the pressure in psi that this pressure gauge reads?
psi 30
